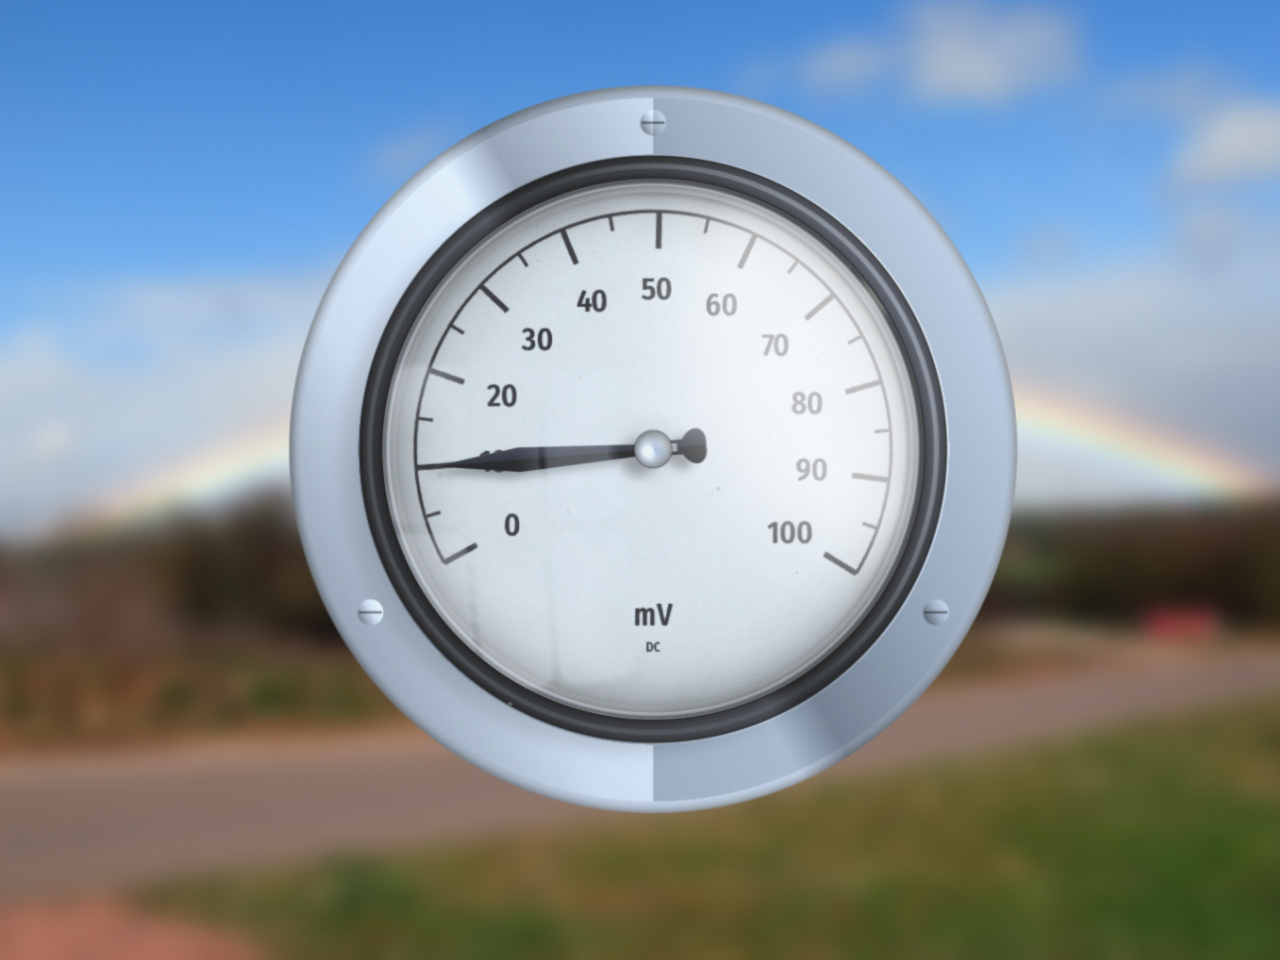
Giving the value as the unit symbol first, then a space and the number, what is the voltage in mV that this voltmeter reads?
mV 10
